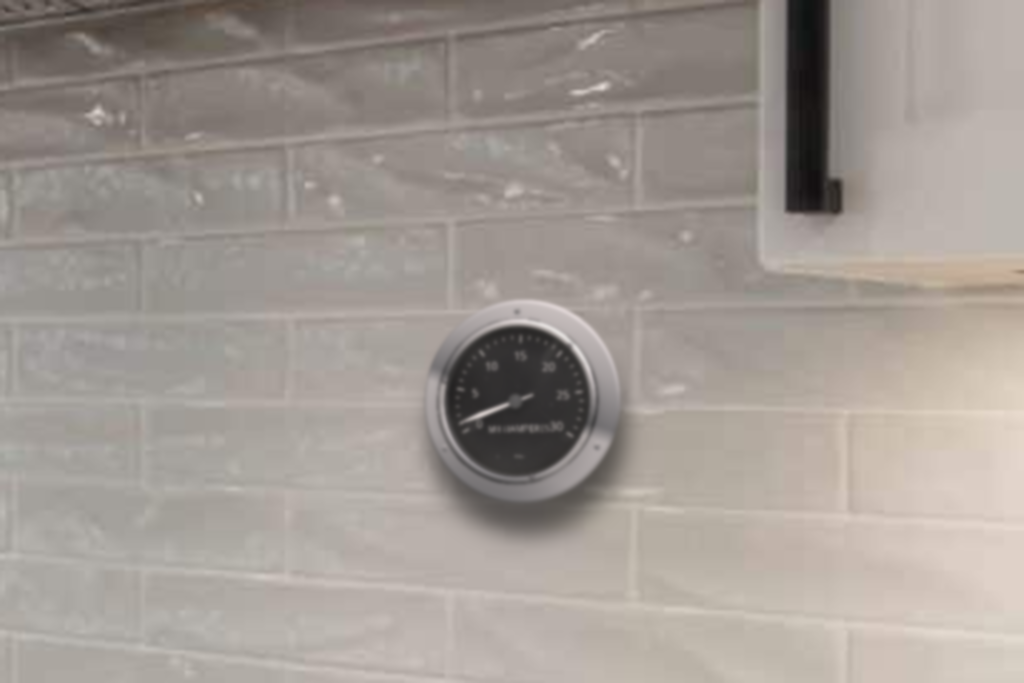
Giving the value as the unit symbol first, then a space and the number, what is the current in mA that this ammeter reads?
mA 1
